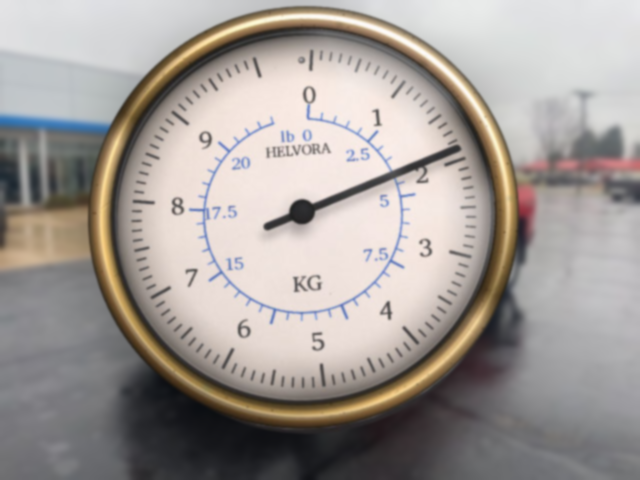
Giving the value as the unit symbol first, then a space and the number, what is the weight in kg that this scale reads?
kg 1.9
